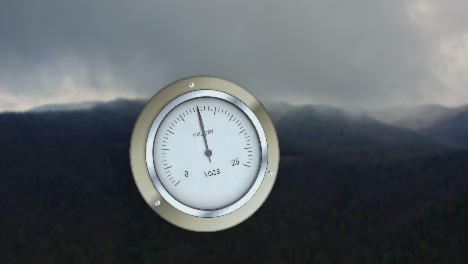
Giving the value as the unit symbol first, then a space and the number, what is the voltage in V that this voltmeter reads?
V 12.5
